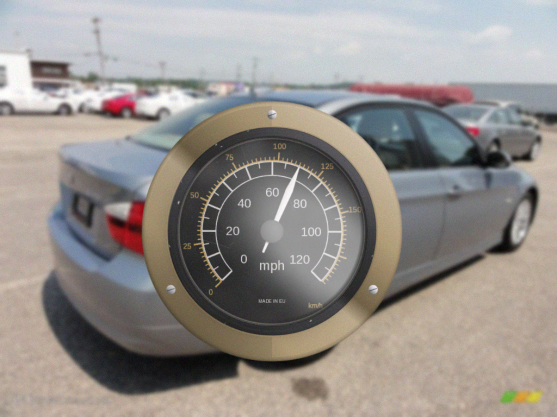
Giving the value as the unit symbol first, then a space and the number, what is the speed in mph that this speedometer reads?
mph 70
